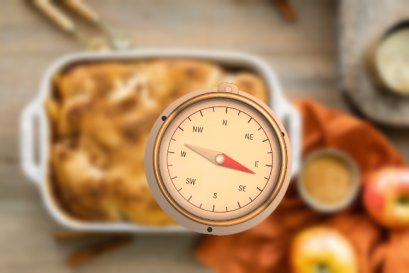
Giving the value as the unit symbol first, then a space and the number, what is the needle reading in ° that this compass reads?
° 105
